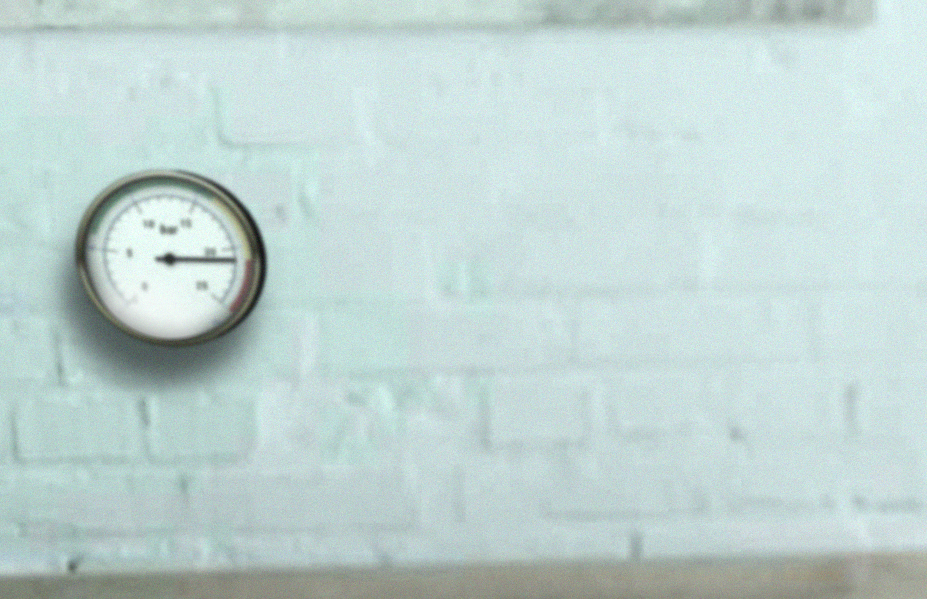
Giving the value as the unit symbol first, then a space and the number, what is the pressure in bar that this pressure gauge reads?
bar 21
